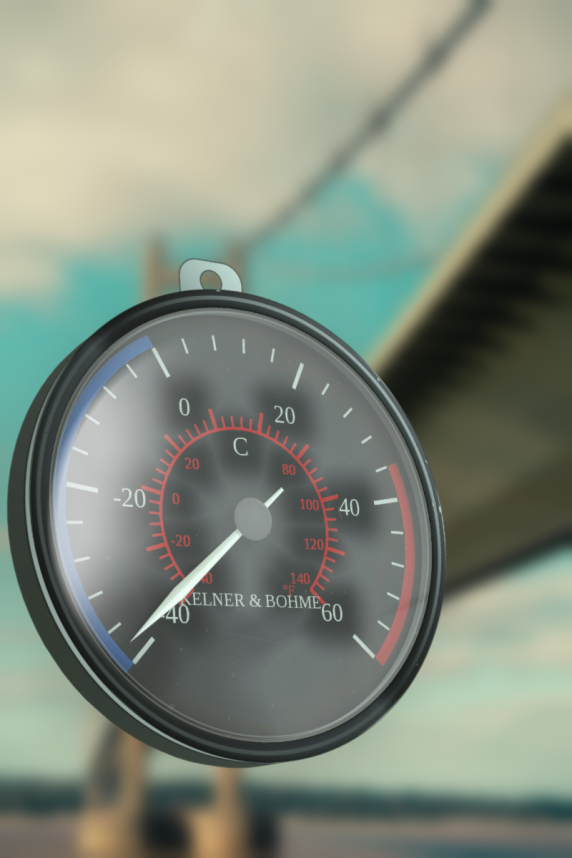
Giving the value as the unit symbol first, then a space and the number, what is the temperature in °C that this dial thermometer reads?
°C -38
